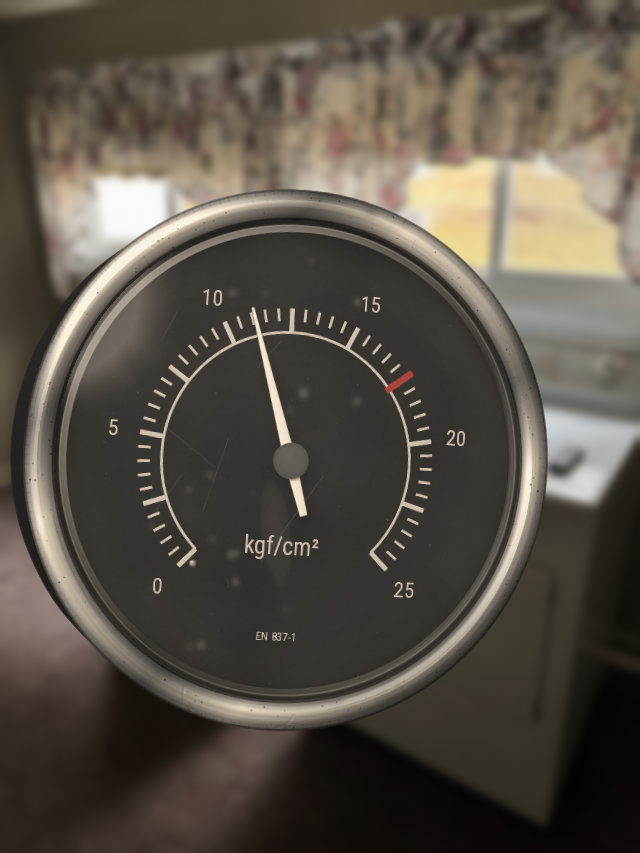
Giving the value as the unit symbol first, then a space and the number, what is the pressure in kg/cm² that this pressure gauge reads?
kg/cm² 11
